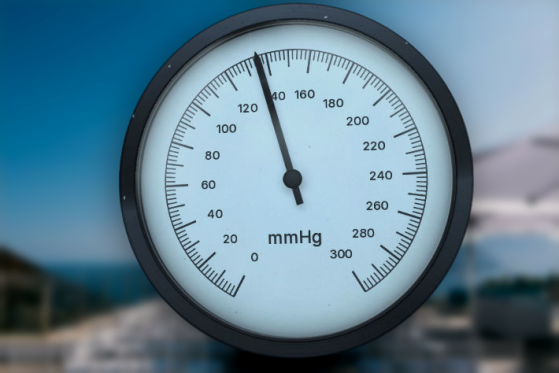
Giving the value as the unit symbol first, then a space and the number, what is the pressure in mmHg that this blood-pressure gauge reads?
mmHg 136
